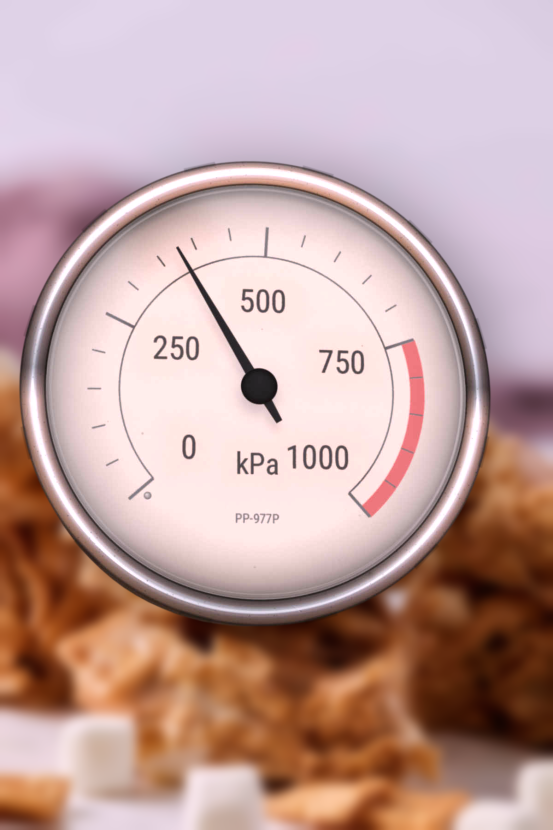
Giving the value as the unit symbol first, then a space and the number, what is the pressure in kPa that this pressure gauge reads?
kPa 375
